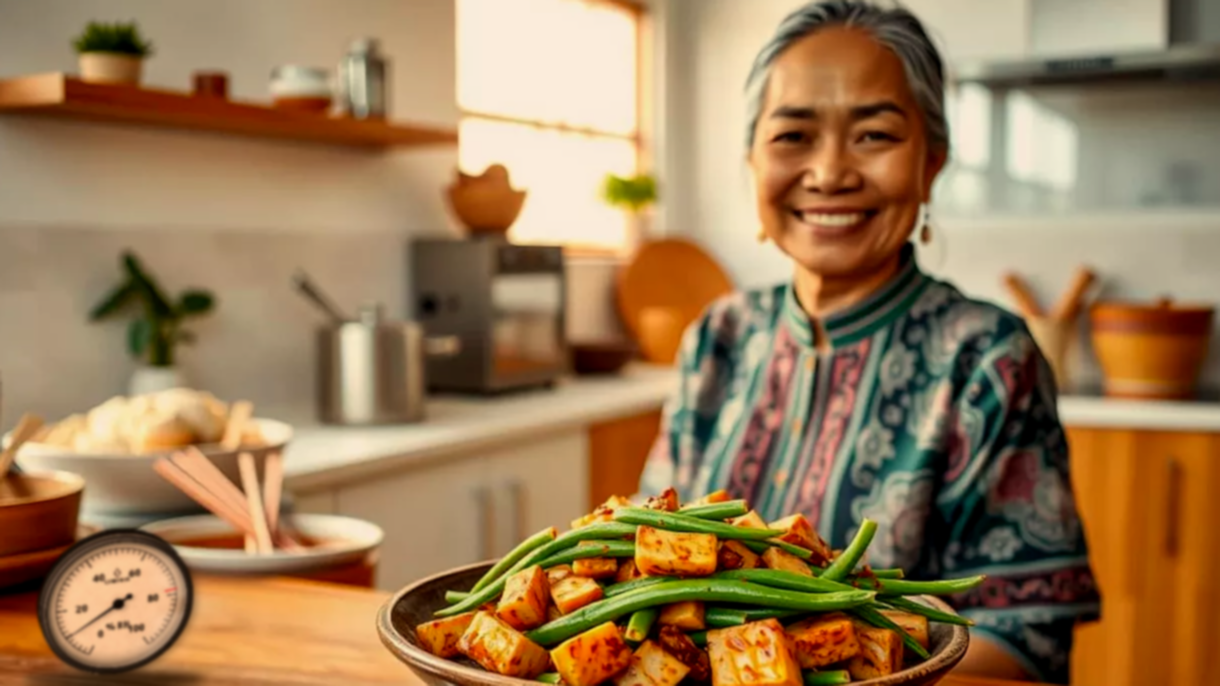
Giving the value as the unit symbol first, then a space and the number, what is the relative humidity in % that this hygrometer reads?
% 10
